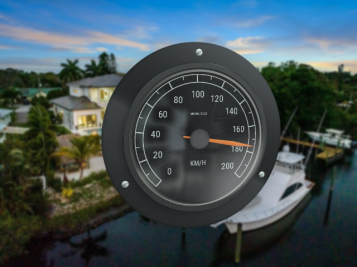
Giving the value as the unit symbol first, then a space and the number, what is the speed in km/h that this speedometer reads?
km/h 175
